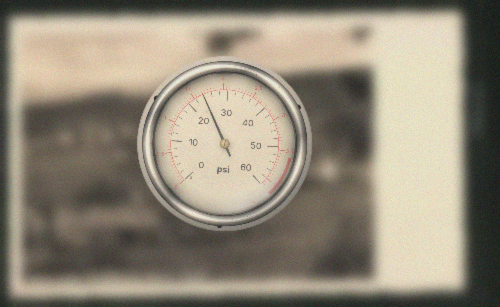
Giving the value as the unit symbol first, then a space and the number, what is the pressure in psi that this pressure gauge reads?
psi 24
